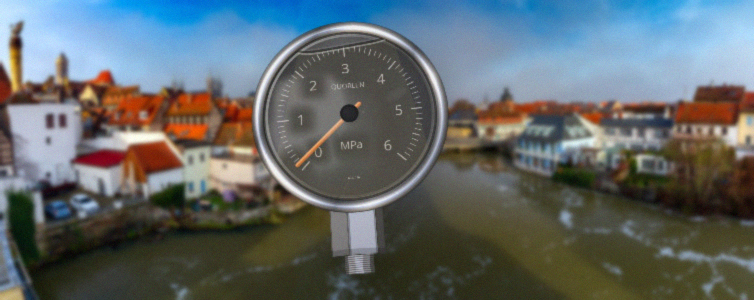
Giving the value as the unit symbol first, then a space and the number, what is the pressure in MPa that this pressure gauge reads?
MPa 0.1
